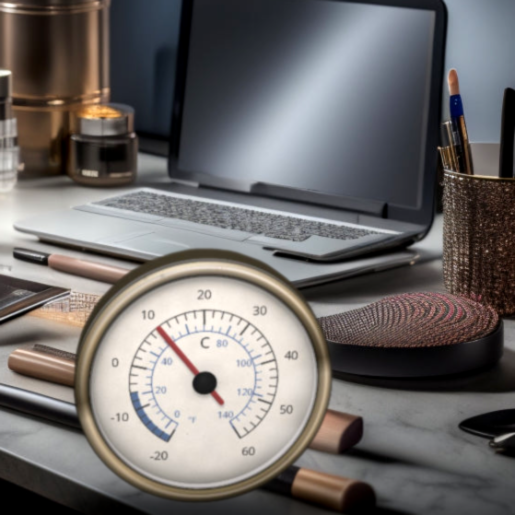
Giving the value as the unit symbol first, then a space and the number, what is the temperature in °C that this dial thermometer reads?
°C 10
